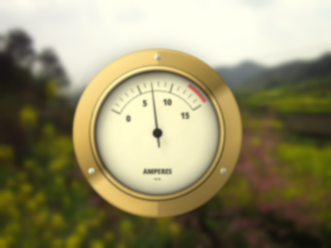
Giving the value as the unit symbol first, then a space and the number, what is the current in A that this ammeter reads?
A 7
